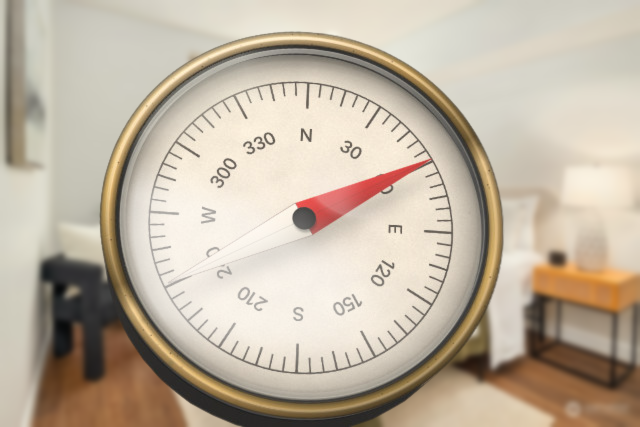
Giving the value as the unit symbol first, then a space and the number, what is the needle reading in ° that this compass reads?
° 60
